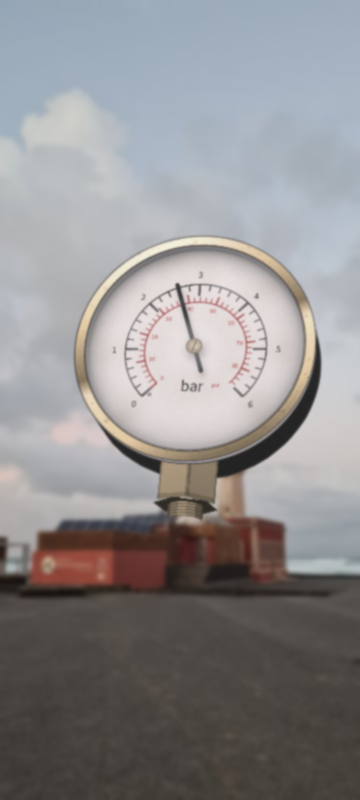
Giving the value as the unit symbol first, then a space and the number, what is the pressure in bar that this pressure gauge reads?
bar 2.6
